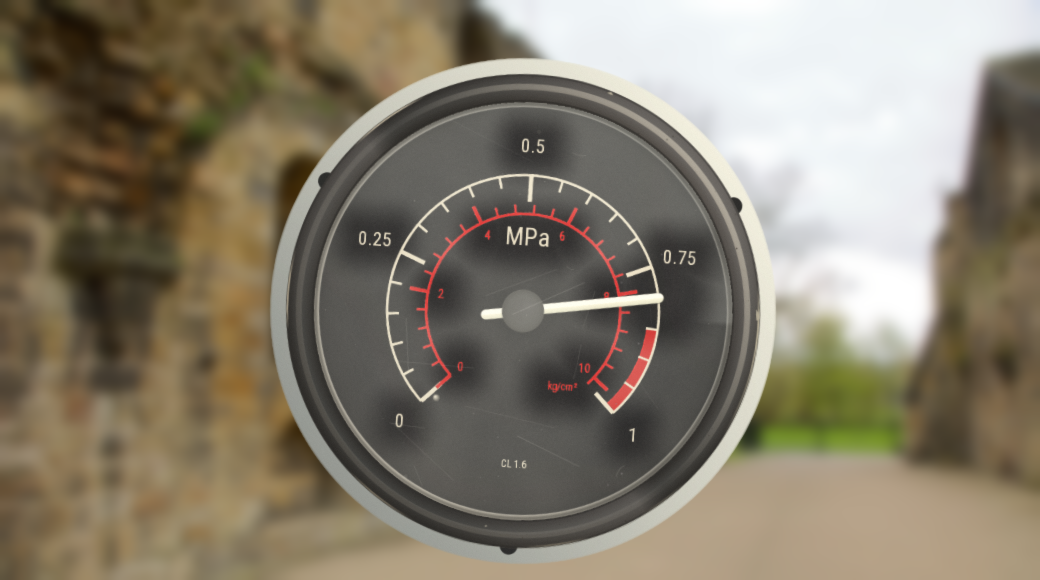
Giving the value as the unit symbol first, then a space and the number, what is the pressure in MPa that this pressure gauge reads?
MPa 0.8
